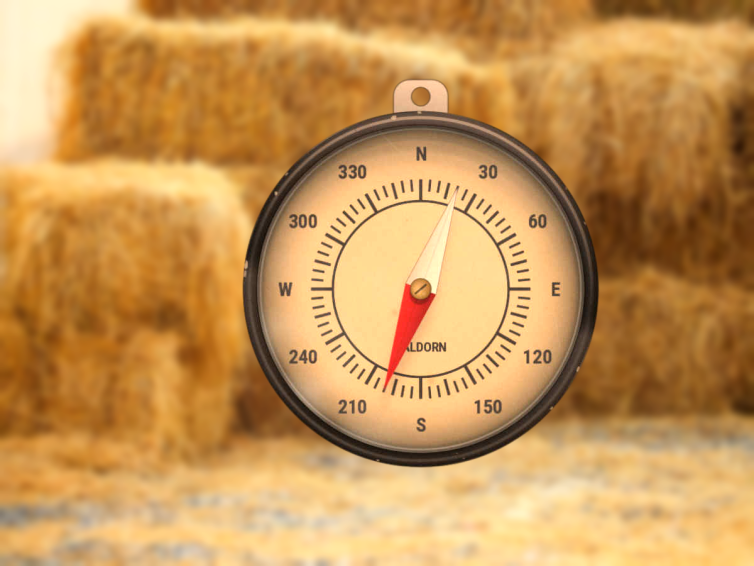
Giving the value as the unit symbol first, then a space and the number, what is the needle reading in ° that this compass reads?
° 200
